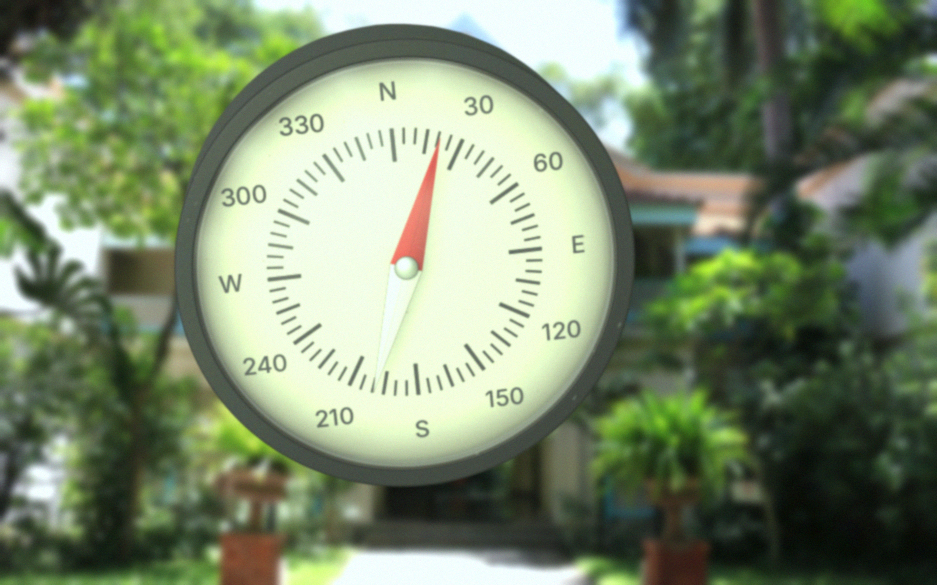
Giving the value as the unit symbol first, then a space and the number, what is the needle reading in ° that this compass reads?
° 20
